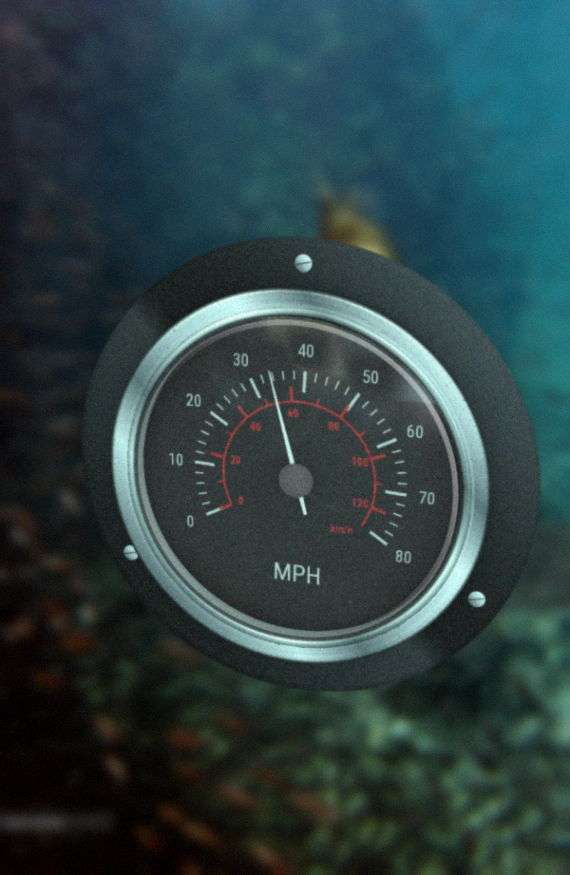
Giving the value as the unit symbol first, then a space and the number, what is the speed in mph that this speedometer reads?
mph 34
